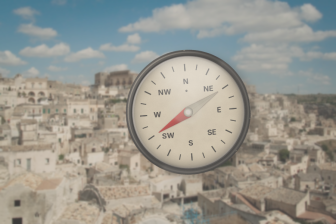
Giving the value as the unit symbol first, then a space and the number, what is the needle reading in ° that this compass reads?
° 240
